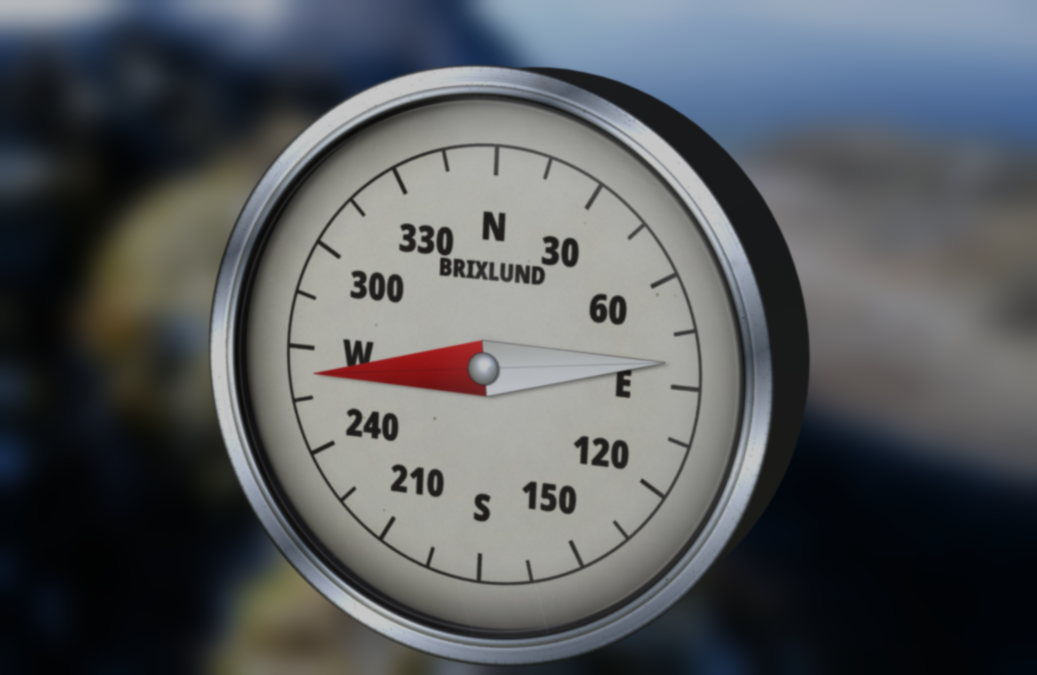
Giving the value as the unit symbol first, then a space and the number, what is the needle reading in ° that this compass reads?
° 262.5
